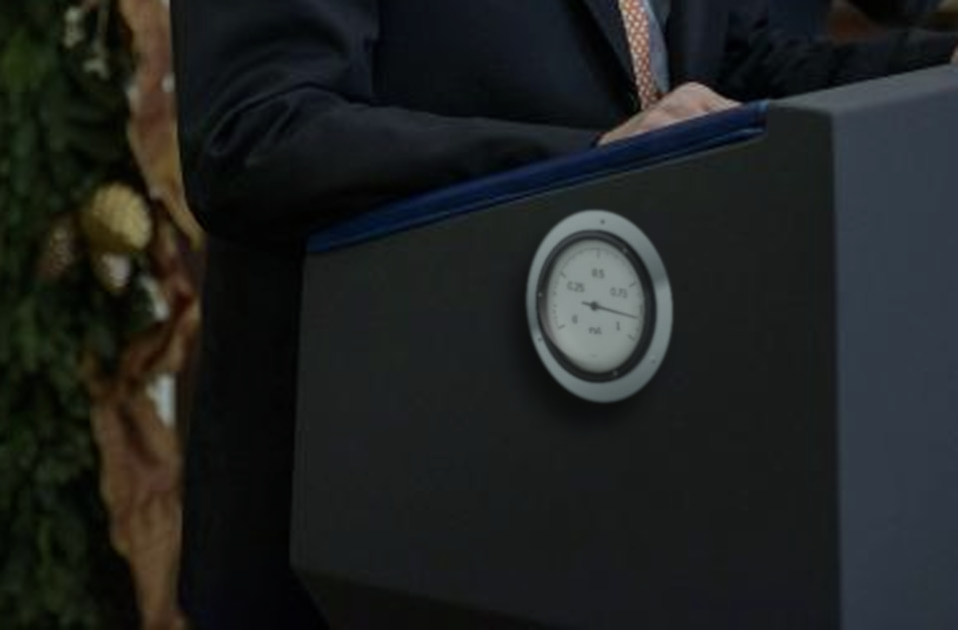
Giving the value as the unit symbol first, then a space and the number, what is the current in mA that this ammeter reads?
mA 0.9
